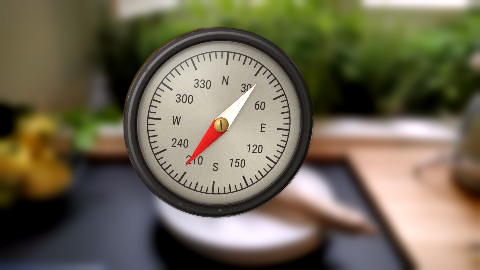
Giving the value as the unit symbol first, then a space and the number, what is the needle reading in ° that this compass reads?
° 215
